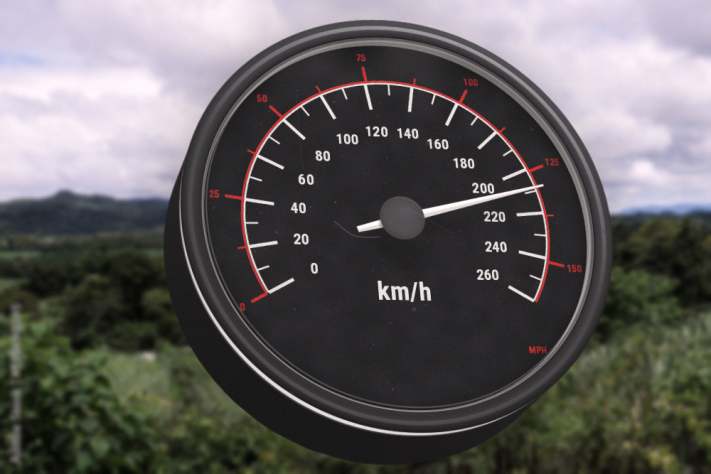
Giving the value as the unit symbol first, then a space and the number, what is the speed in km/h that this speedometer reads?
km/h 210
